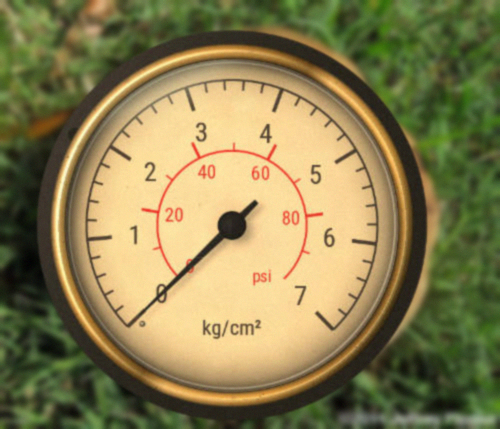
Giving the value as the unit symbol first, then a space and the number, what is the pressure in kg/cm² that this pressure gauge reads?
kg/cm² 0
